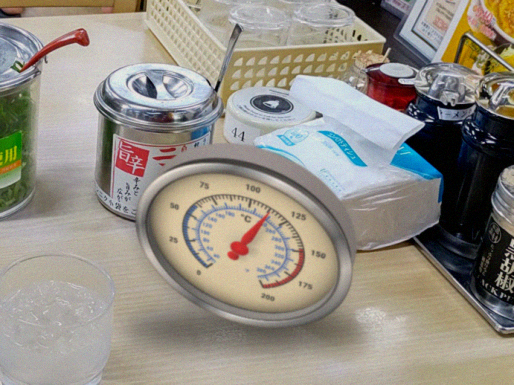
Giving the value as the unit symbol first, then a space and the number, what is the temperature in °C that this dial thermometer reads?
°C 112.5
